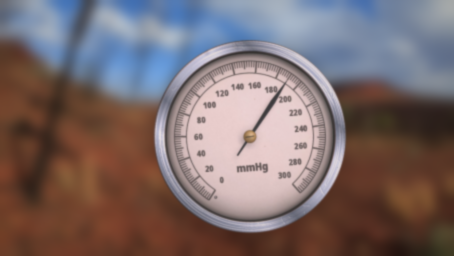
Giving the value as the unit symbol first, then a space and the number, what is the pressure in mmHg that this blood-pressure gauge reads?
mmHg 190
